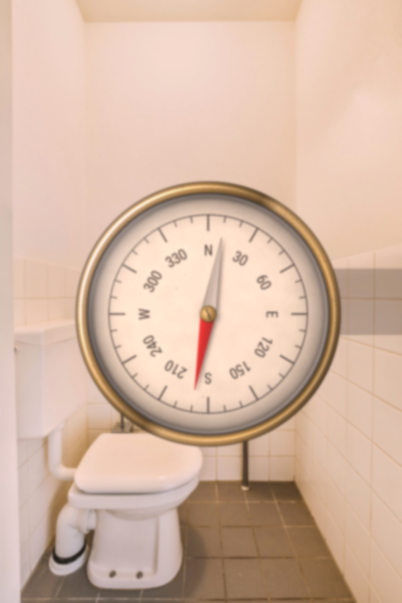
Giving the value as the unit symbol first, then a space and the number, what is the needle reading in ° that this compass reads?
° 190
